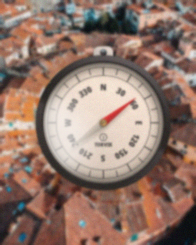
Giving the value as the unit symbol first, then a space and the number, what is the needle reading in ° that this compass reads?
° 52.5
